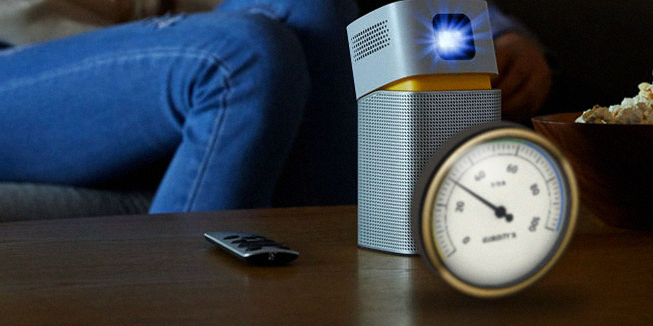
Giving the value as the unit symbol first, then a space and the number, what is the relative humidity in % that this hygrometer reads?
% 30
